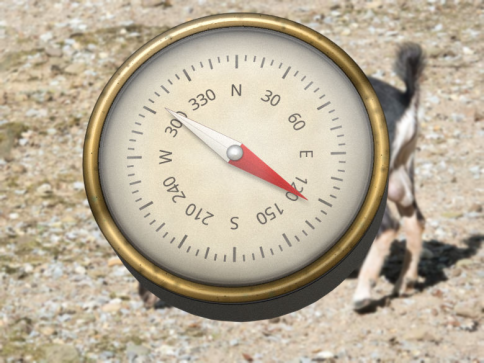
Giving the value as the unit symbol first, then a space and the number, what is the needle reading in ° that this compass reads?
° 125
